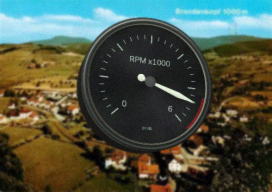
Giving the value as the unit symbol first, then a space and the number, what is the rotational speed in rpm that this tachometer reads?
rpm 5400
